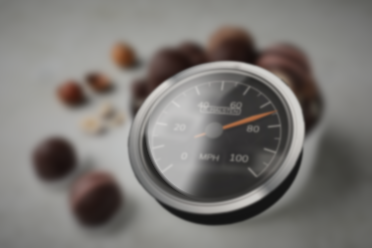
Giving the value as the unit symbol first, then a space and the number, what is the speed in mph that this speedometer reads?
mph 75
